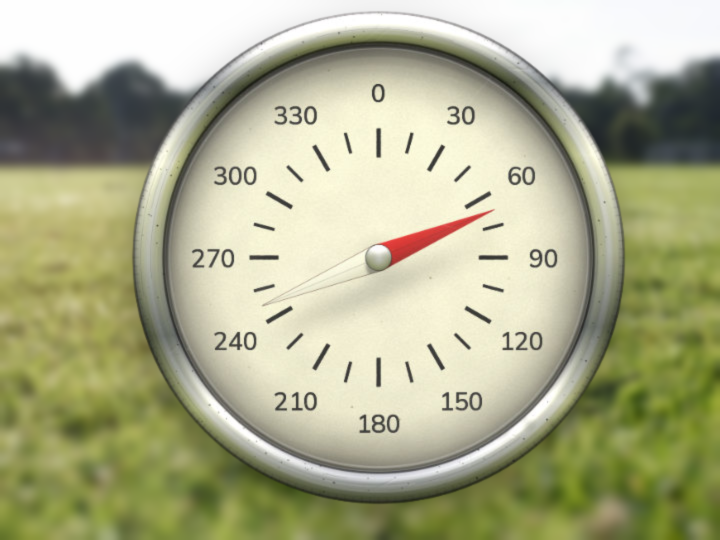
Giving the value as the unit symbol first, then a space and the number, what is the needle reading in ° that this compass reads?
° 67.5
